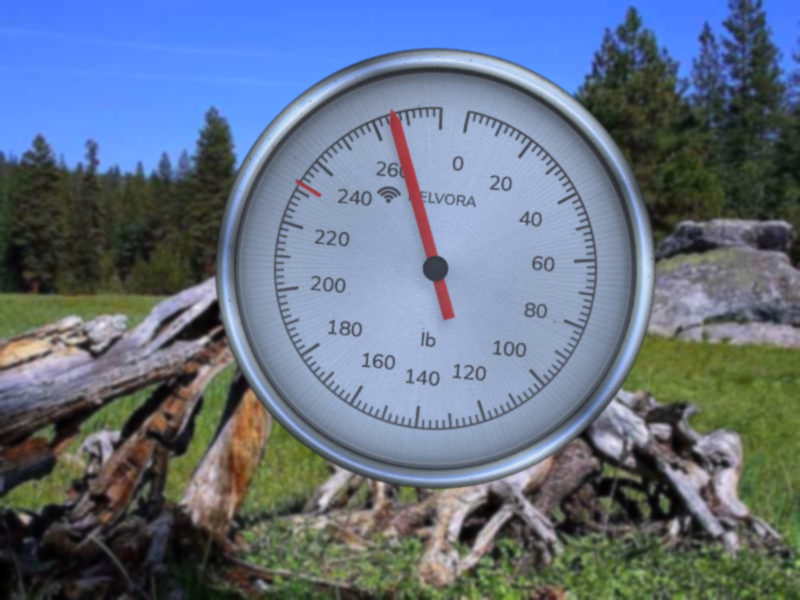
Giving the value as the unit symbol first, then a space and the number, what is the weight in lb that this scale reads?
lb 266
